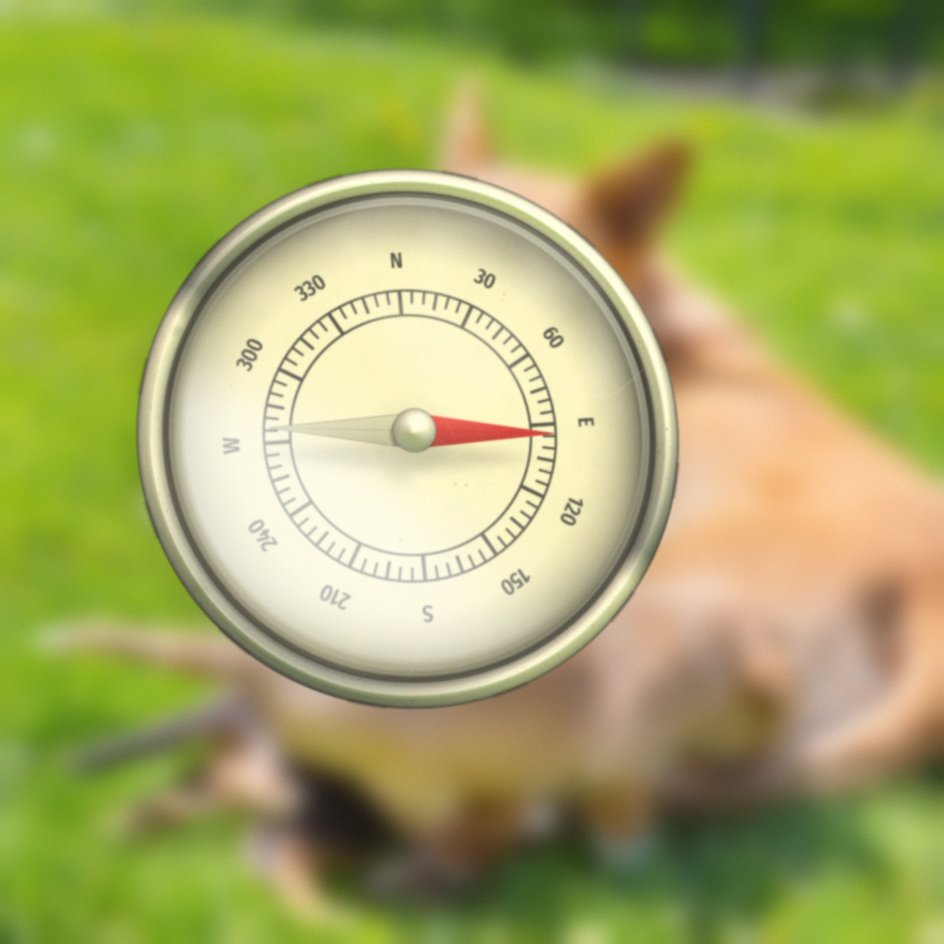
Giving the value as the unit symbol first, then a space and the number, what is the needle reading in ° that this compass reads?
° 95
